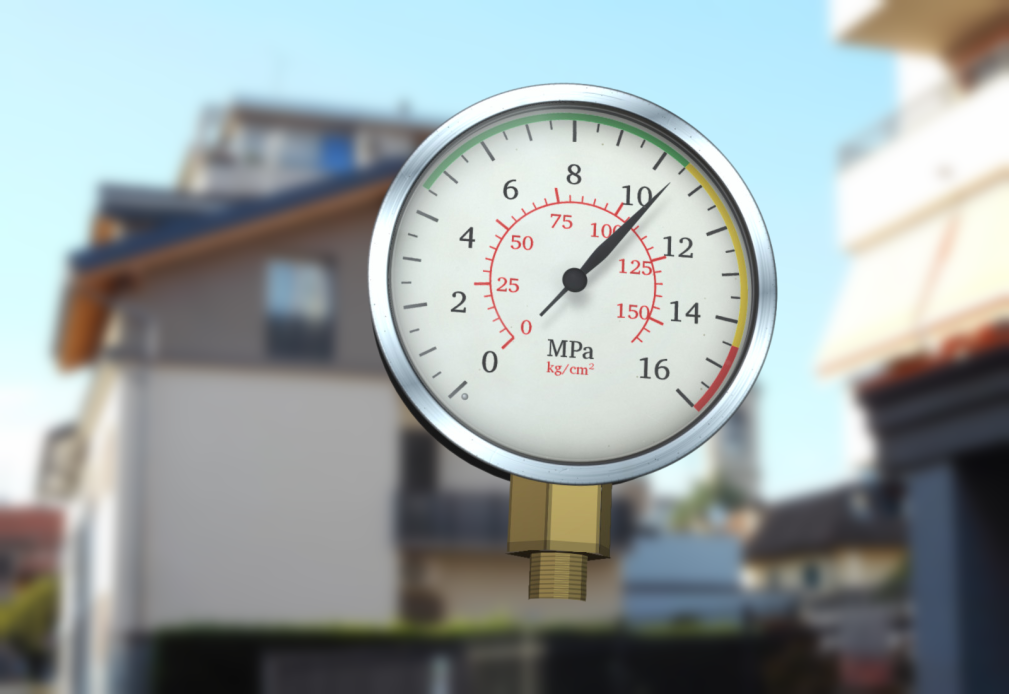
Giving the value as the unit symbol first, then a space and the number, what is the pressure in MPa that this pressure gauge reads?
MPa 10.5
